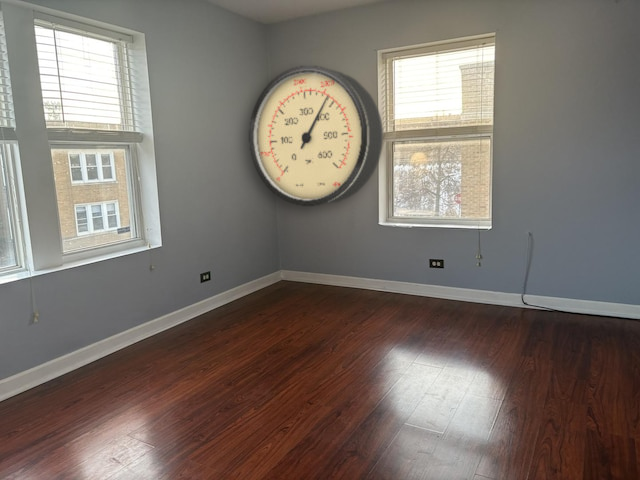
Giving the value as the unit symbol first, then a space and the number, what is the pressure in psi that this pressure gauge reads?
psi 380
